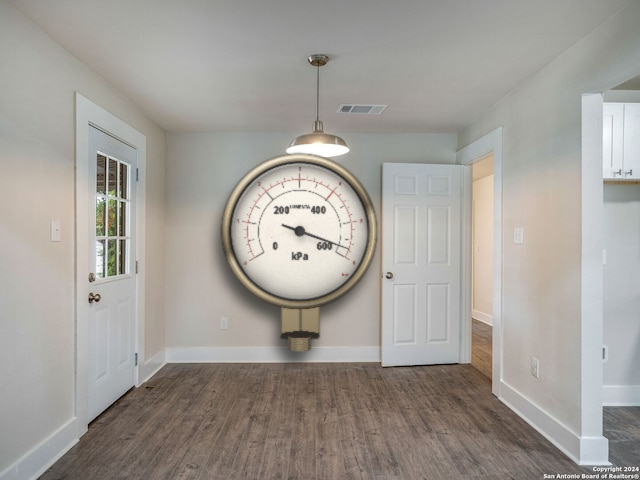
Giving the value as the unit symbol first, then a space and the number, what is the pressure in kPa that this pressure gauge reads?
kPa 575
